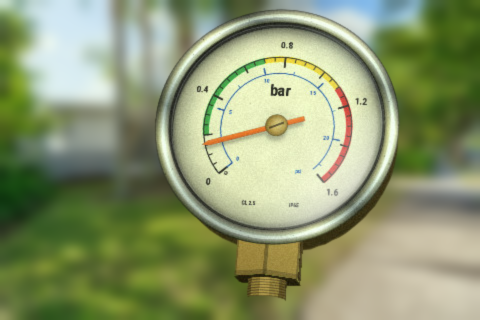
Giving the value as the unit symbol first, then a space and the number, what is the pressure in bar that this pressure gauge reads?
bar 0.15
